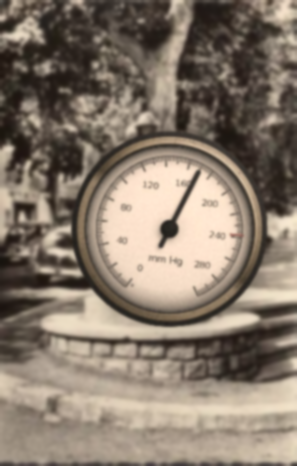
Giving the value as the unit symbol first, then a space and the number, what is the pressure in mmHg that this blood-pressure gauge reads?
mmHg 170
